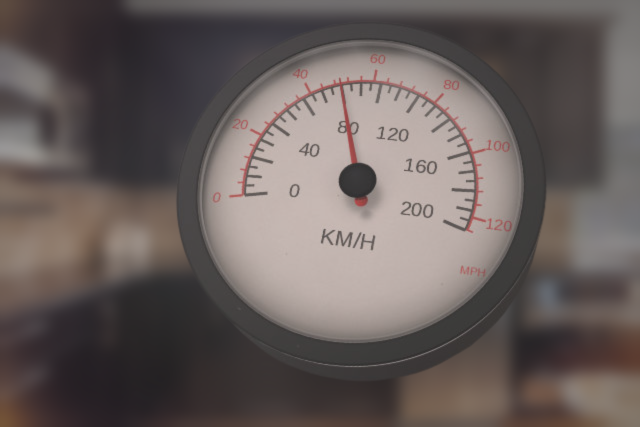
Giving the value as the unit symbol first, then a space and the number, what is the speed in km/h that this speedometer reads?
km/h 80
